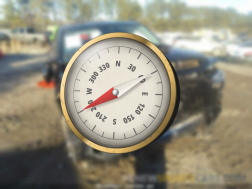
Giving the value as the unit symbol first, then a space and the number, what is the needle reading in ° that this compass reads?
° 240
